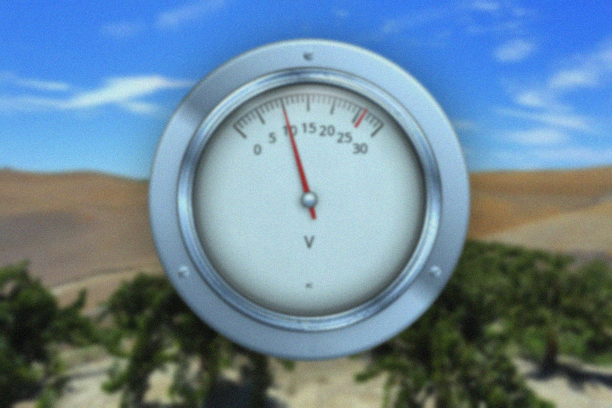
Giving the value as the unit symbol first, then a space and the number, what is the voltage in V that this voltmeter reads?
V 10
